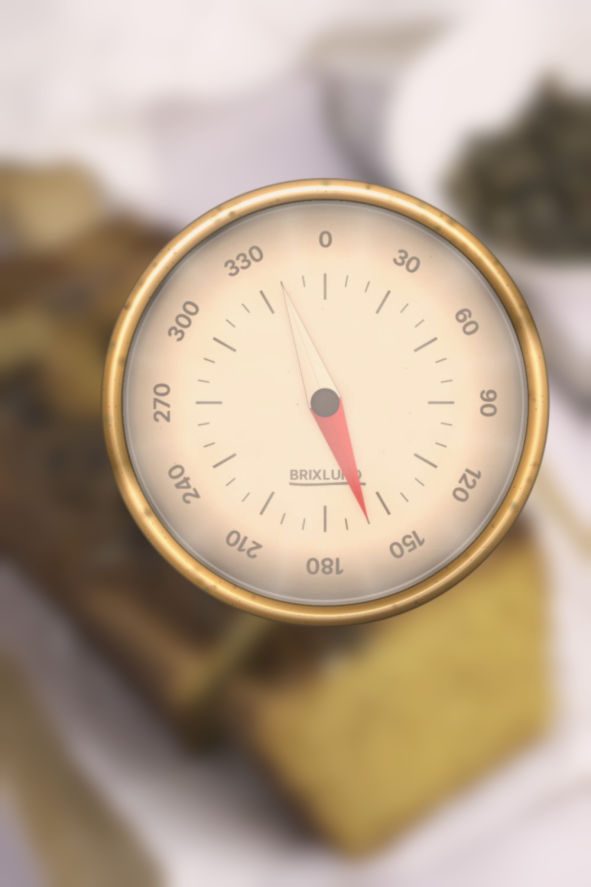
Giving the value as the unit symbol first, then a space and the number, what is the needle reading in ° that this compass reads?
° 160
